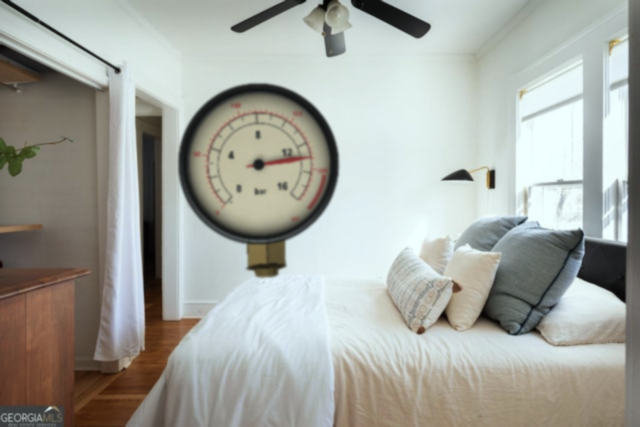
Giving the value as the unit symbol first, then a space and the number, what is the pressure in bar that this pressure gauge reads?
bar 13
